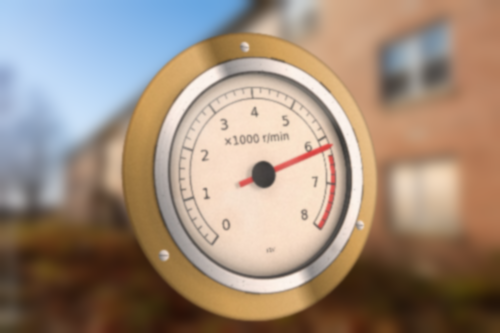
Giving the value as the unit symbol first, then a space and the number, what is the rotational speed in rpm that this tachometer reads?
rpm 6200
